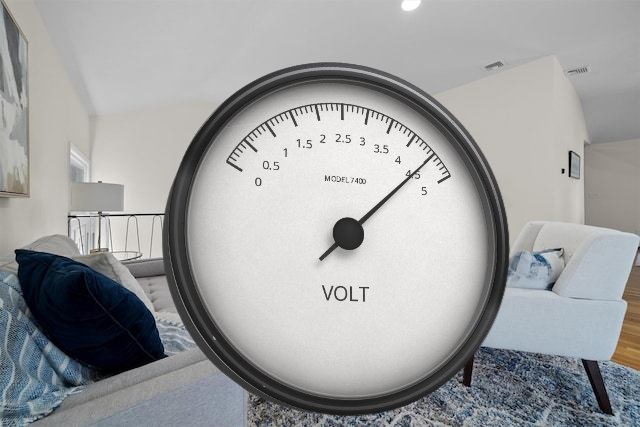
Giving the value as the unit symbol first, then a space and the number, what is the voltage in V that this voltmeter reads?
V 4.5
